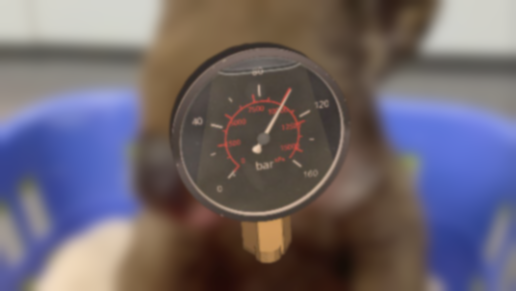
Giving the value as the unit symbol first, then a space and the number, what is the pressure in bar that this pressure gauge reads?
bar 100
